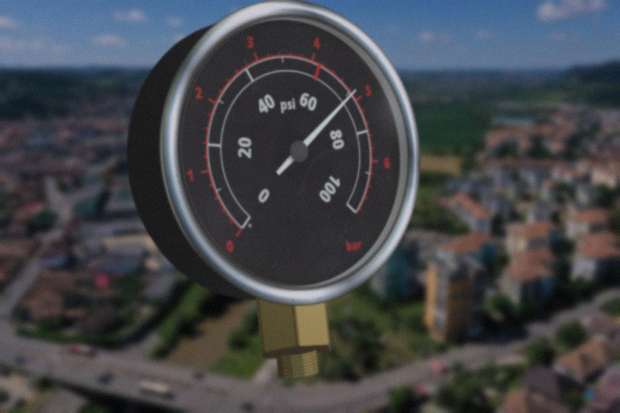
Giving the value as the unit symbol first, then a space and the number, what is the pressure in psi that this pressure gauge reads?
psi 70
